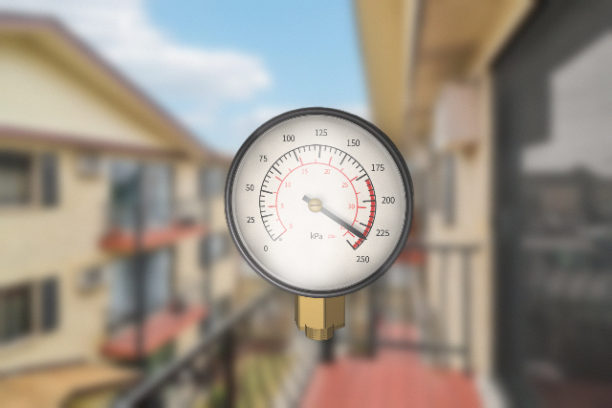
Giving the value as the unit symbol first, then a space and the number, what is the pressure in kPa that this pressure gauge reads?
kPa 235
